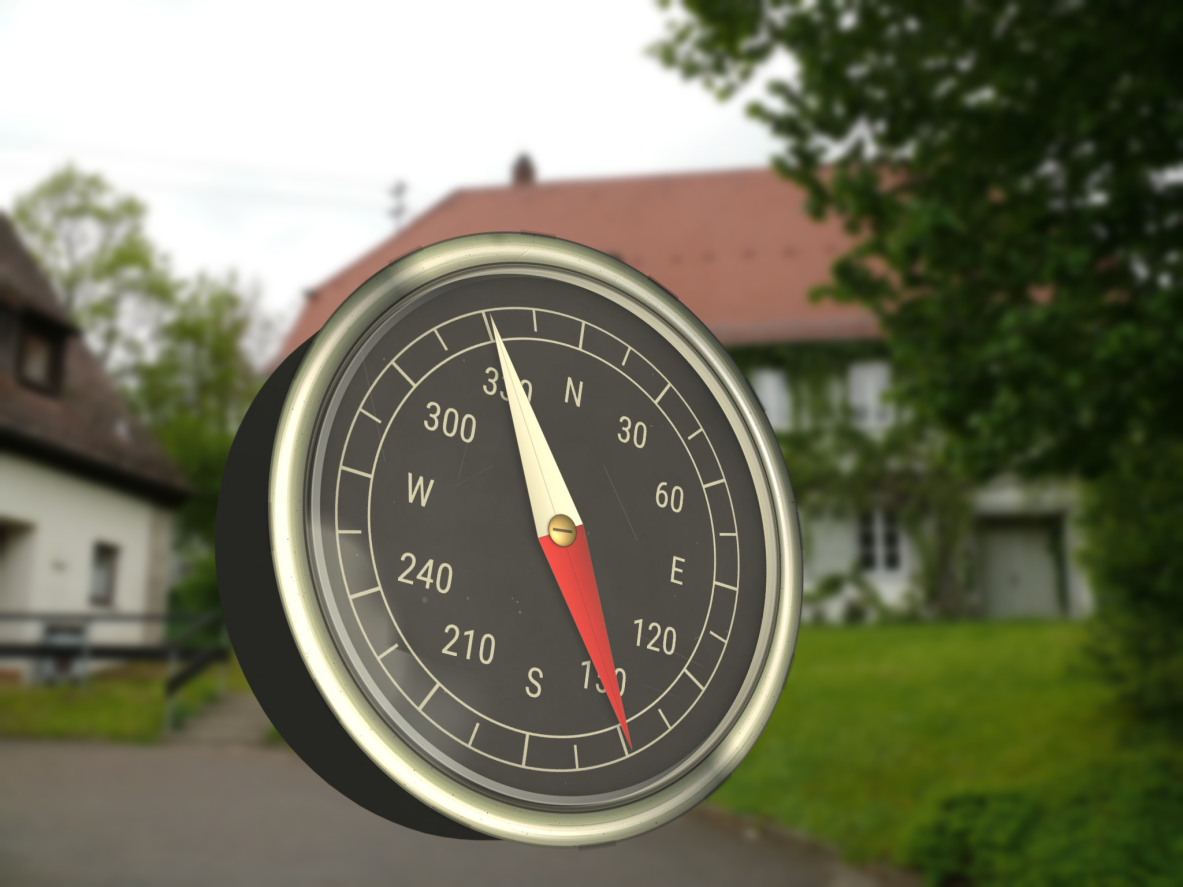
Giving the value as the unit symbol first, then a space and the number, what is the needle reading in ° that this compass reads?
° 150
